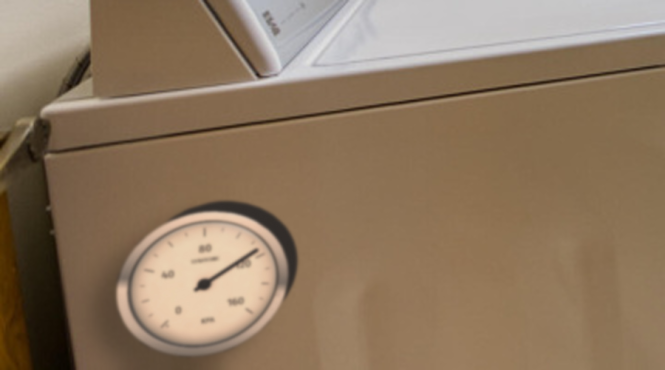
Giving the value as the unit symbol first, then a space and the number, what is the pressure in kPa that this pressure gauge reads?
kPa 115
